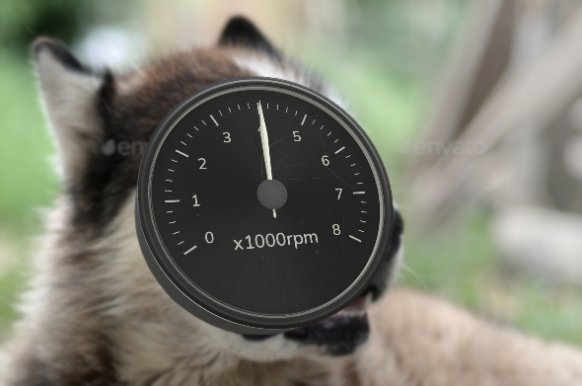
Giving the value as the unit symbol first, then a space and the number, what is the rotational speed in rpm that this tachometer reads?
rpm 4000
